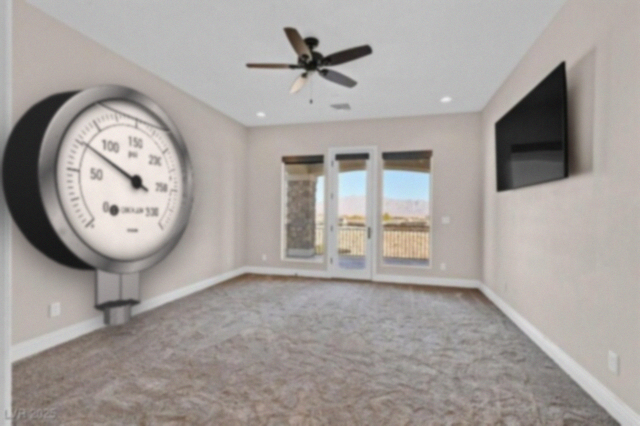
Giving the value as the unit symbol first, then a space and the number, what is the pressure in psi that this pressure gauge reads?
psi 75
